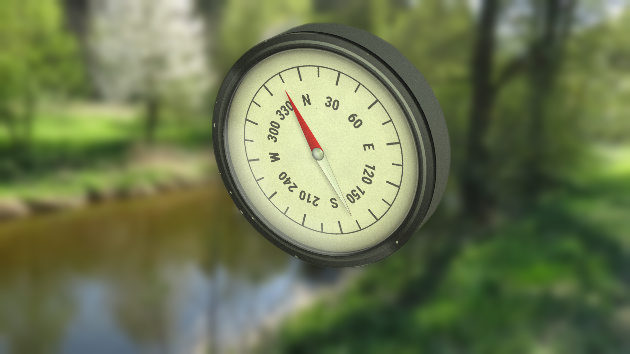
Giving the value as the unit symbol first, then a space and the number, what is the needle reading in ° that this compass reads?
° 345
